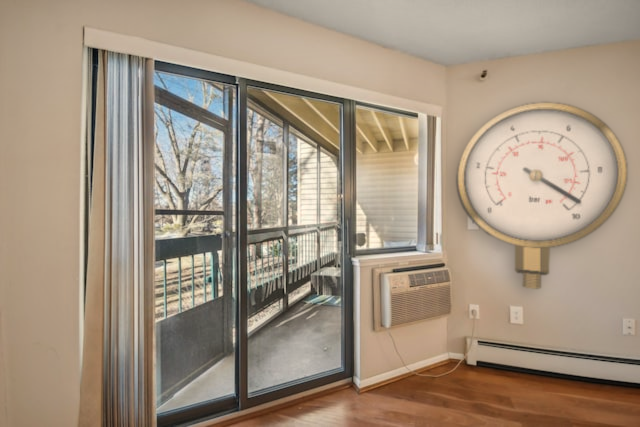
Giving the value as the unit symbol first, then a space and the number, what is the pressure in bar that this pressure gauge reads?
bar 9.5
